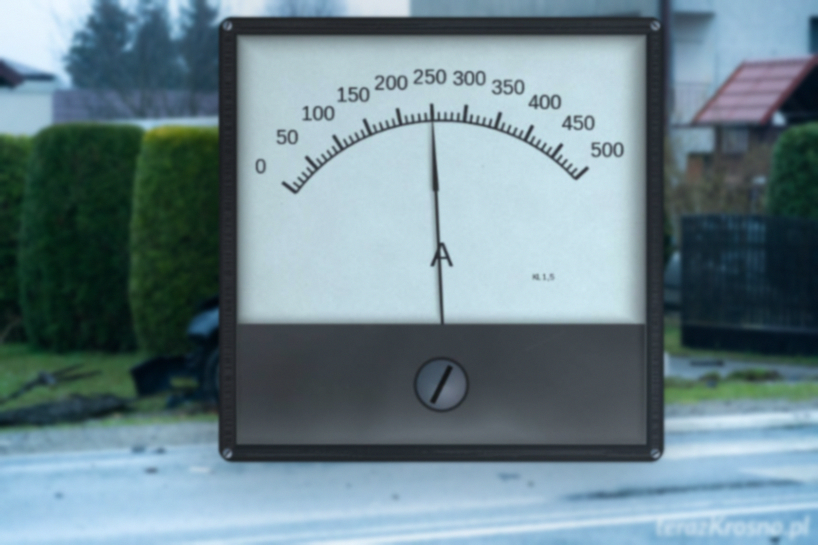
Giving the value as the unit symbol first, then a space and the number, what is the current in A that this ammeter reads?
A 250
